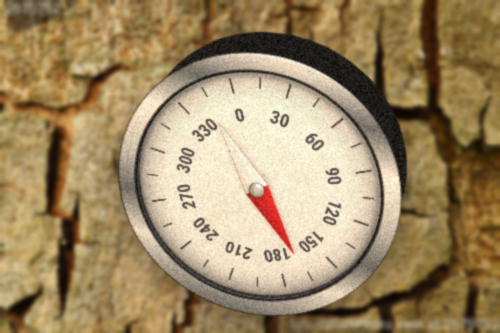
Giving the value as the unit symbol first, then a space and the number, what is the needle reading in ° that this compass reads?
° 165
